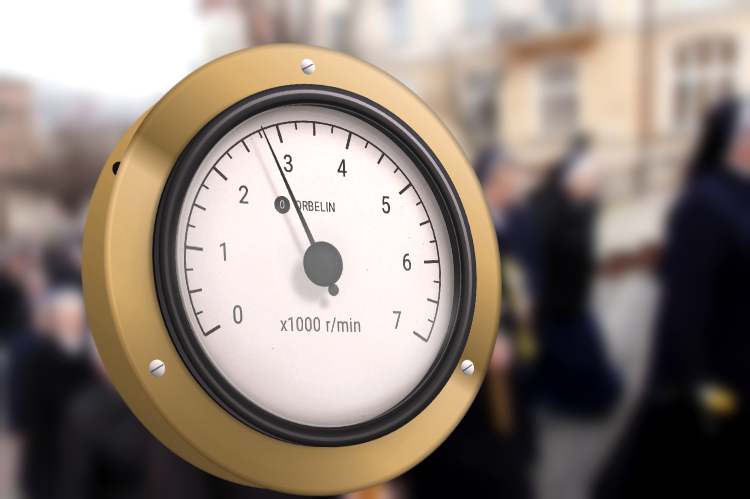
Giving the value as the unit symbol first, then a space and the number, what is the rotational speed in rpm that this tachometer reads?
rpm 2750
